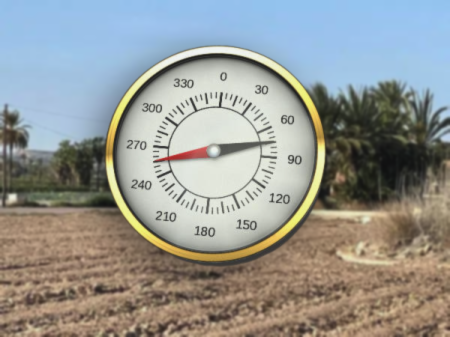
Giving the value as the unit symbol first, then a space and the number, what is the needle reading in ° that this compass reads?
° 255
